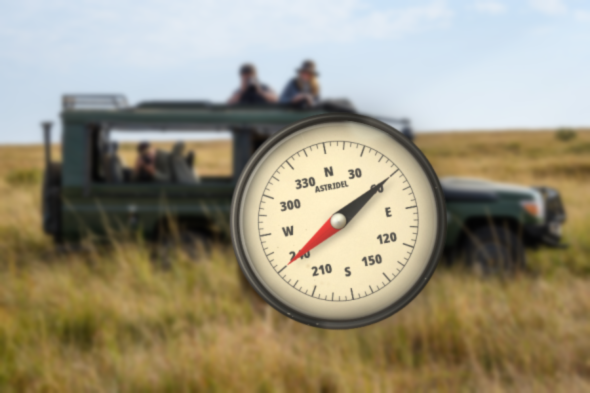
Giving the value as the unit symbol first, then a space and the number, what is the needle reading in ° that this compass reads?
° 240
